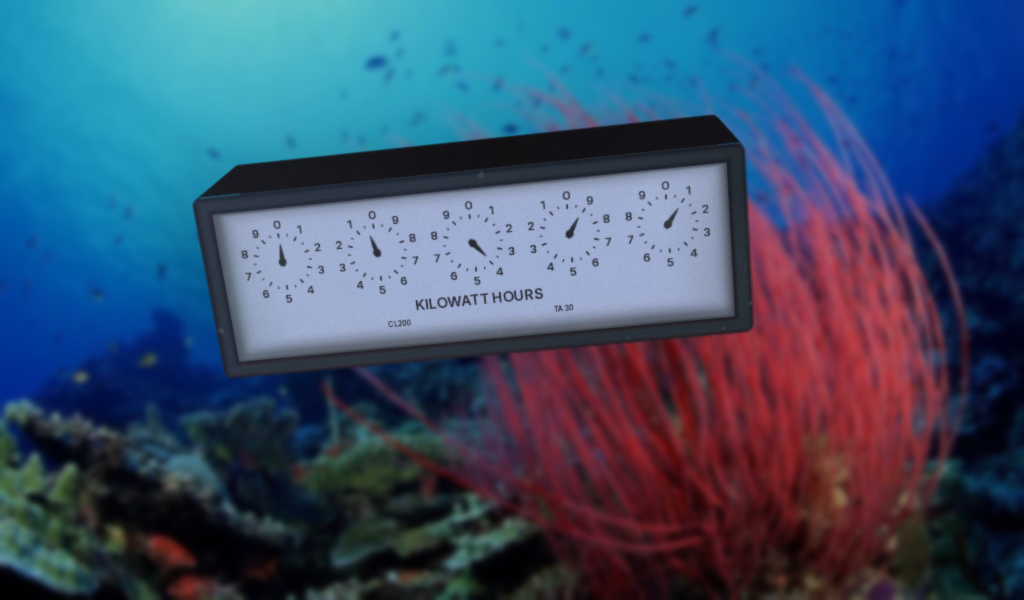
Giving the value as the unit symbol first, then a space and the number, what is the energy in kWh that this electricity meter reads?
kWh 391
